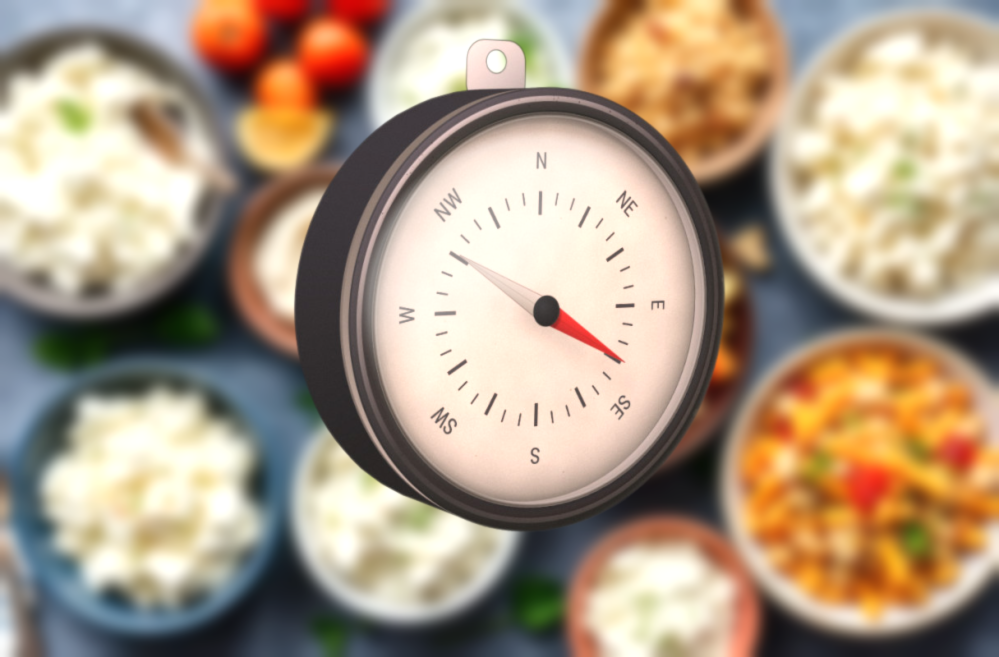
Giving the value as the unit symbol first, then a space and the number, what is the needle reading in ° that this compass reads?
° 120
